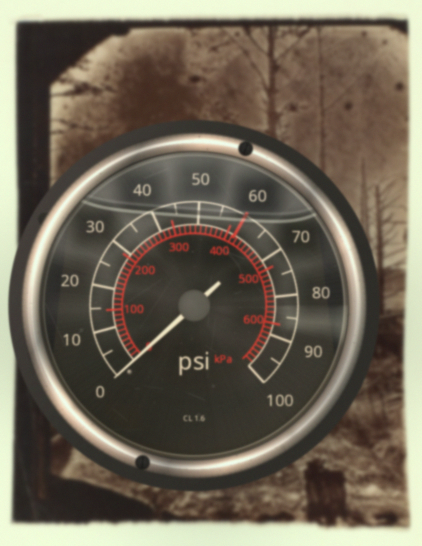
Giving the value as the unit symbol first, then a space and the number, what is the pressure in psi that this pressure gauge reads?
psi 0
